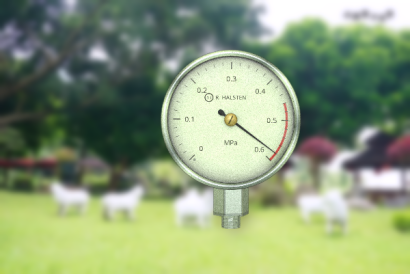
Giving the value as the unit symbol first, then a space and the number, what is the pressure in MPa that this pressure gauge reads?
MPa 0.58
